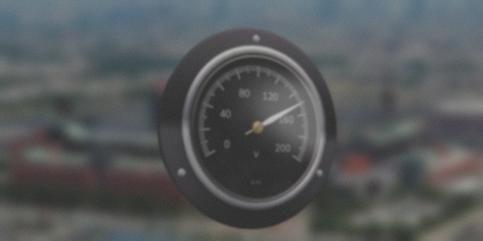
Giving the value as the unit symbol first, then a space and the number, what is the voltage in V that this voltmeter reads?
V 150
